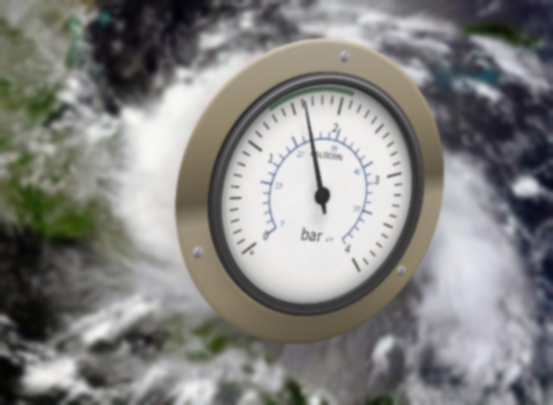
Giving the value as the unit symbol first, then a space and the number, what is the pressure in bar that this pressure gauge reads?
bar 1.6
